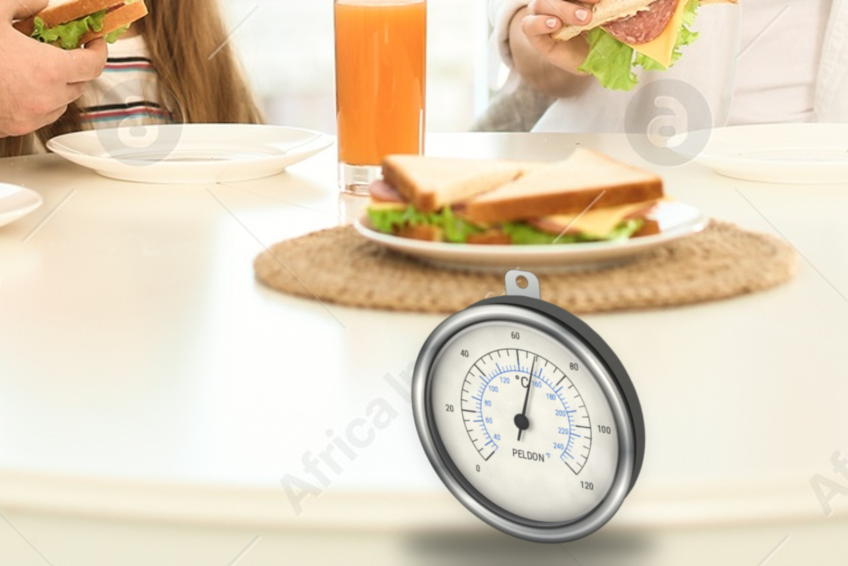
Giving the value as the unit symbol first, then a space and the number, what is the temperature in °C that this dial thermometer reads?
°C 68
